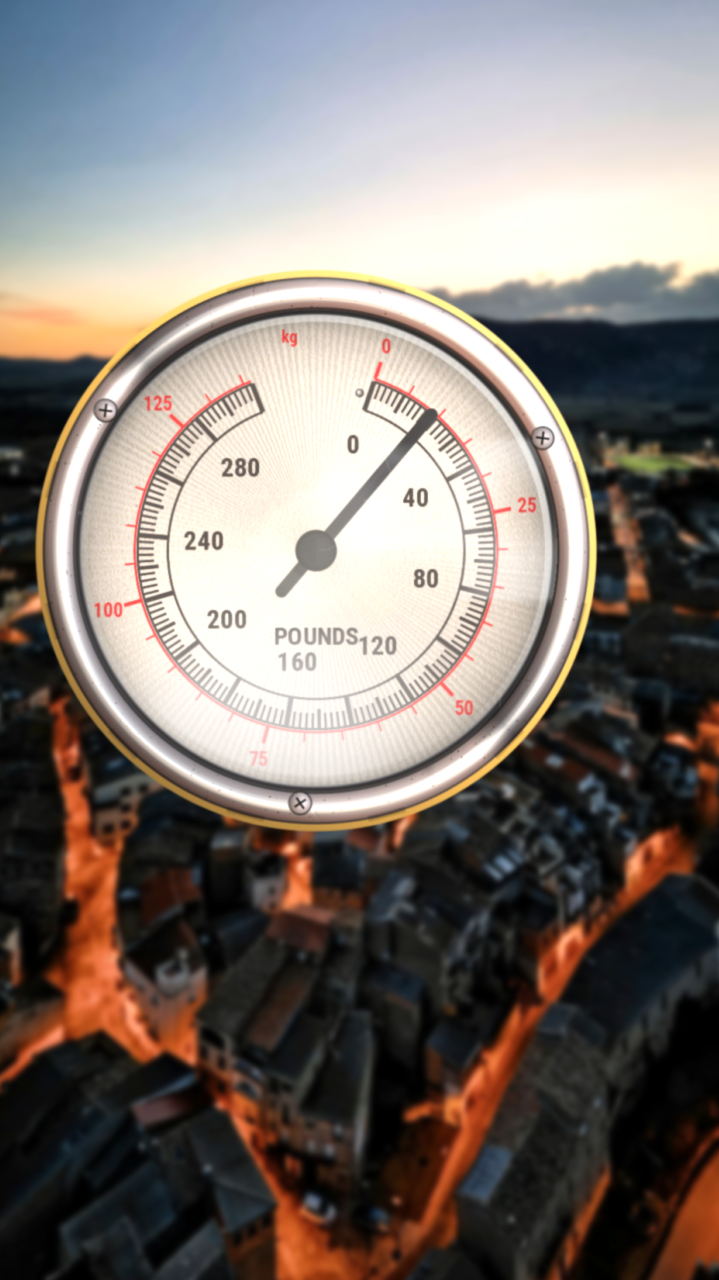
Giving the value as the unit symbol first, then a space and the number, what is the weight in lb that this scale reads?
lb 20
